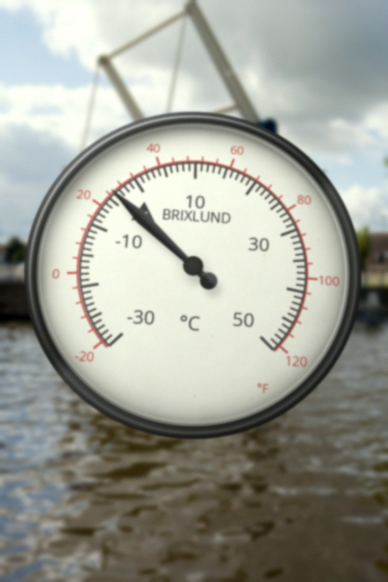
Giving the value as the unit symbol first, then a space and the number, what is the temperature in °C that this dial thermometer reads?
°C -4
